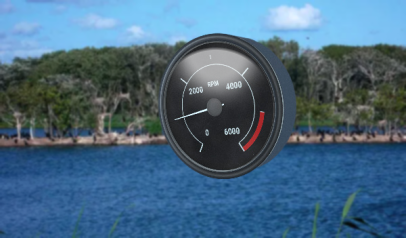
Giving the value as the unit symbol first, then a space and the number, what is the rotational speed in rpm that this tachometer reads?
rpm 1000
